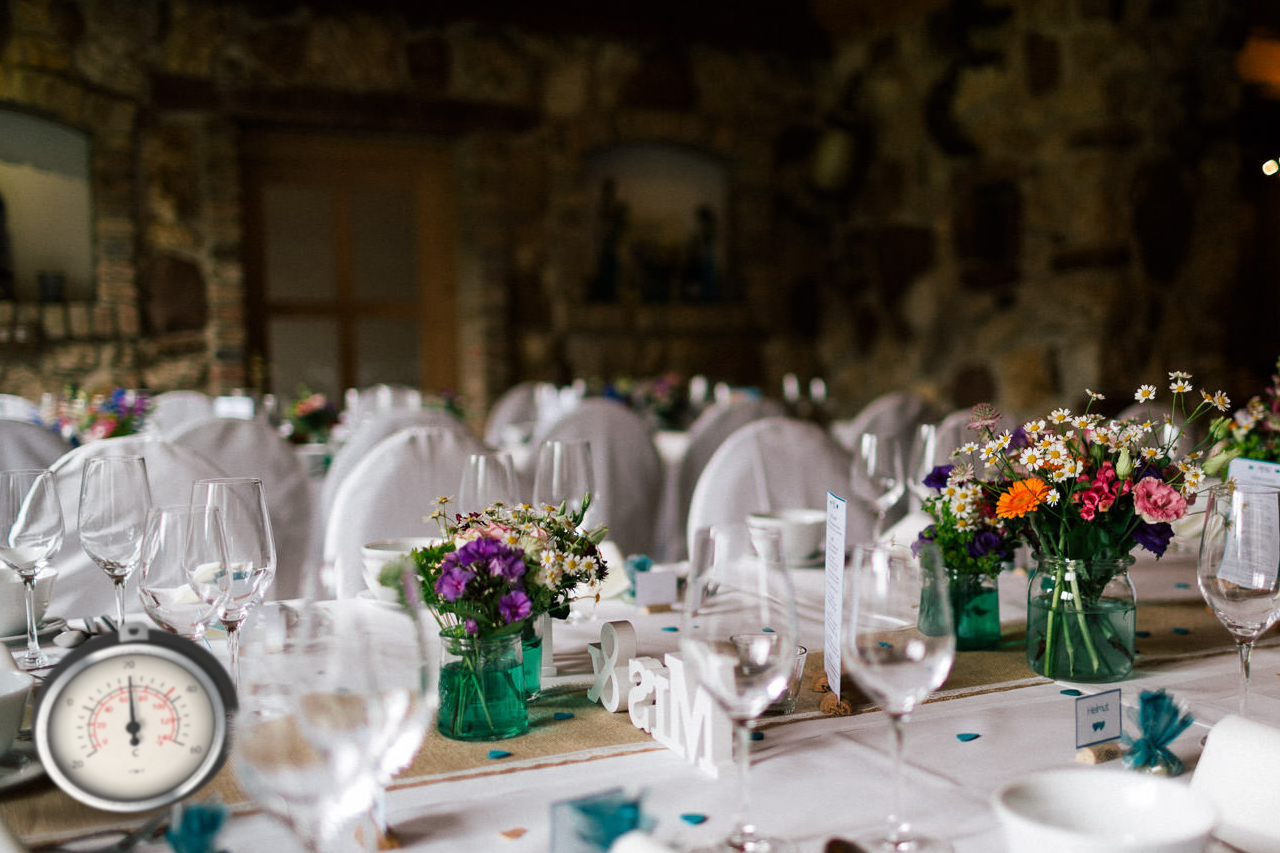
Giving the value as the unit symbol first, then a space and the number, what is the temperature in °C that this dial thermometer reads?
°C 20
